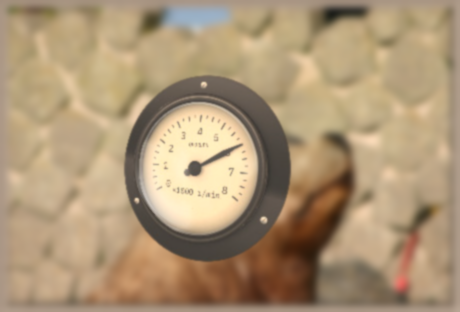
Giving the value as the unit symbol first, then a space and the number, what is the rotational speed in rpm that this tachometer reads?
rpm 6000
